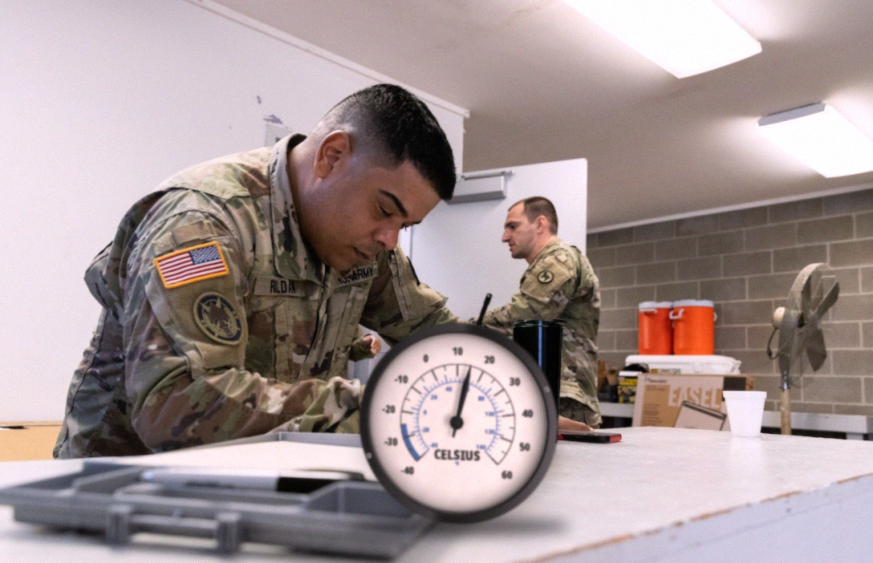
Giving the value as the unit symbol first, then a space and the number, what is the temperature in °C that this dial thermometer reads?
°C 15
